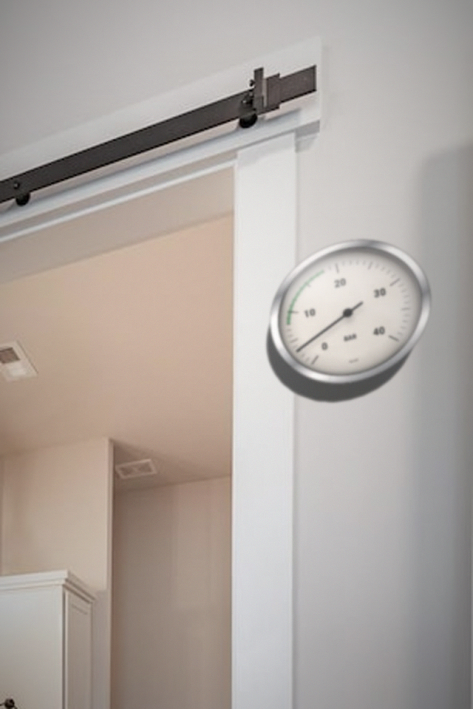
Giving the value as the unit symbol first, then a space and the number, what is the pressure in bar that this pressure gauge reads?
bar 3
